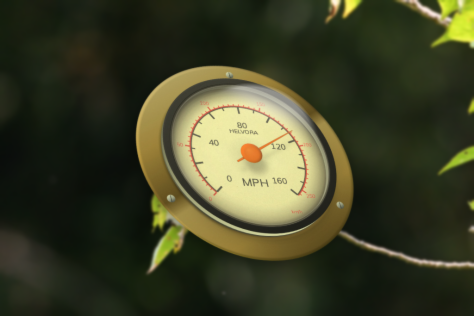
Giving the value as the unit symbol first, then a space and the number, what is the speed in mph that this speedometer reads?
mph 115
